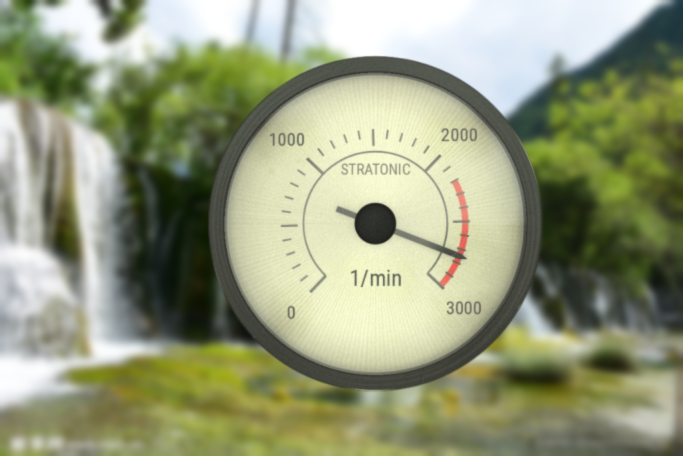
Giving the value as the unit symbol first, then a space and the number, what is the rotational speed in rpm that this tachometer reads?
rpm 2750
